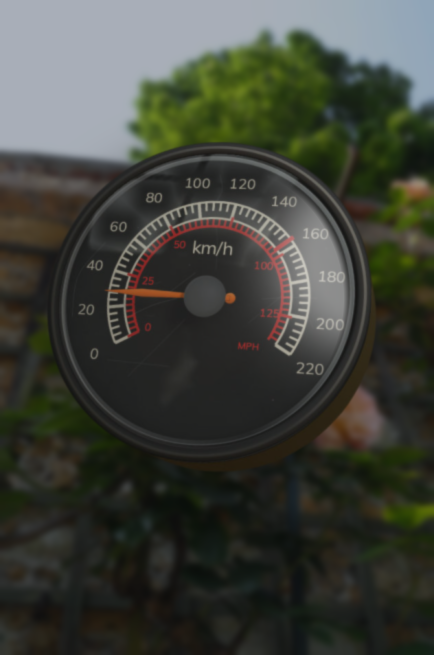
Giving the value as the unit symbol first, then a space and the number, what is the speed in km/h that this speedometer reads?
km/h 28
